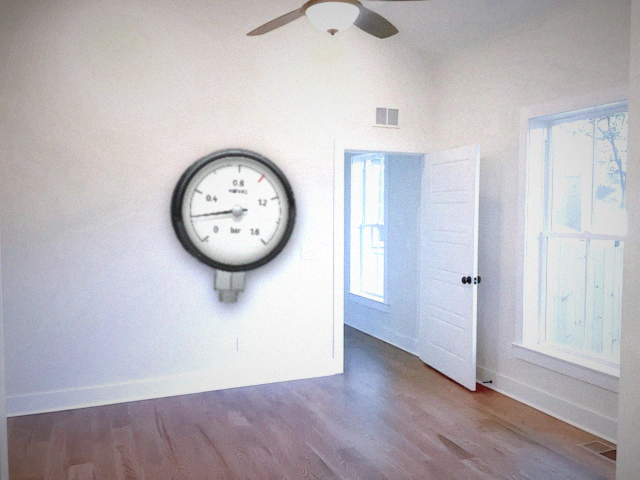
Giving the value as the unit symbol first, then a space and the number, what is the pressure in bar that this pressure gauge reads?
bar 0.2
